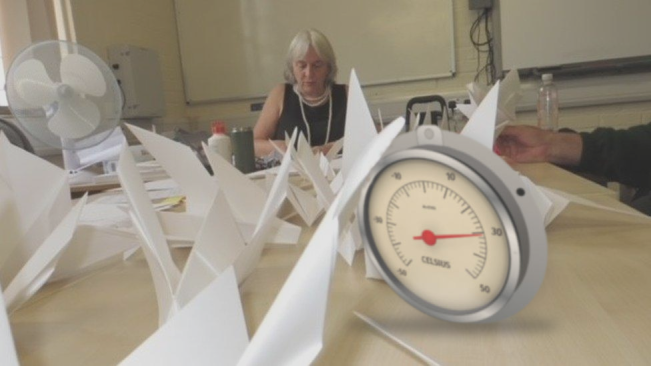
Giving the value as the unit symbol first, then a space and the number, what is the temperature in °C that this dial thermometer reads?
°C 30
